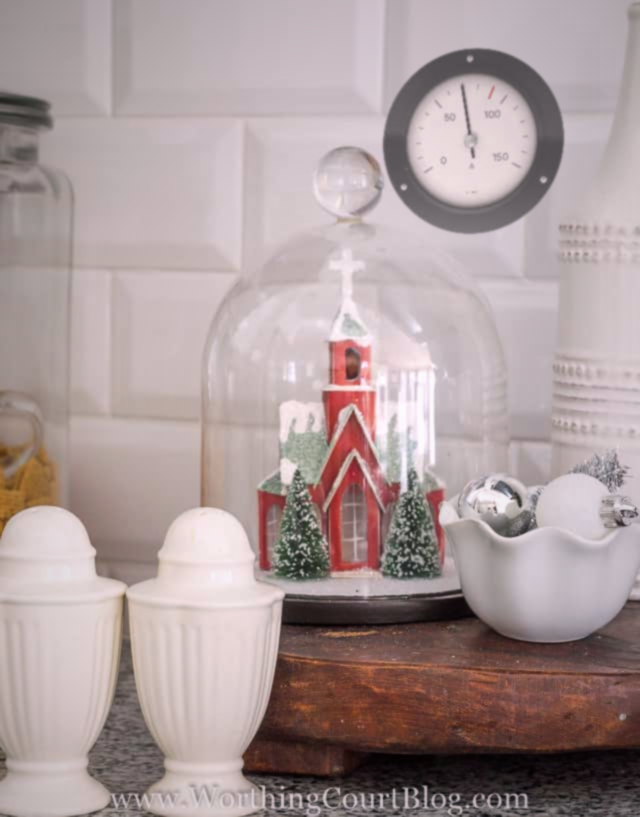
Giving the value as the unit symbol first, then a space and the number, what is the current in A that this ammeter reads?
A 70
